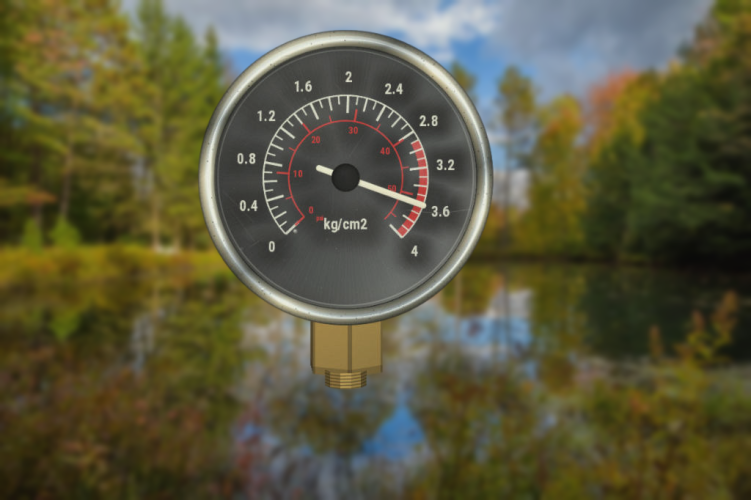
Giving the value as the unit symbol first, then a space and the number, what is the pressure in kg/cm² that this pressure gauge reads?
kg/cm² 3.6
